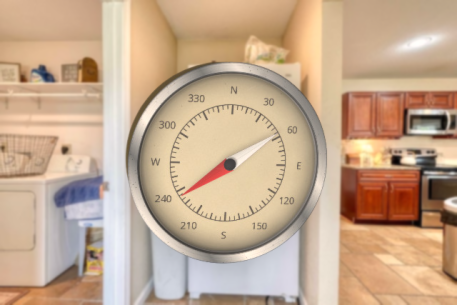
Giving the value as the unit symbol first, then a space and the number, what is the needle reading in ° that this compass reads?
° 235
